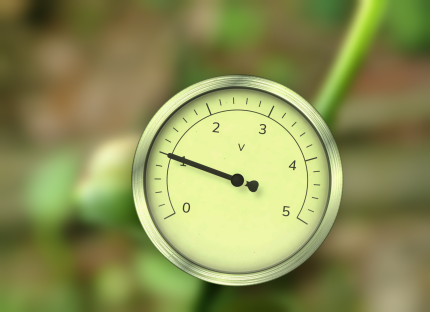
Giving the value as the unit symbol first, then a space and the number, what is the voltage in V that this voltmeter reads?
V 1
